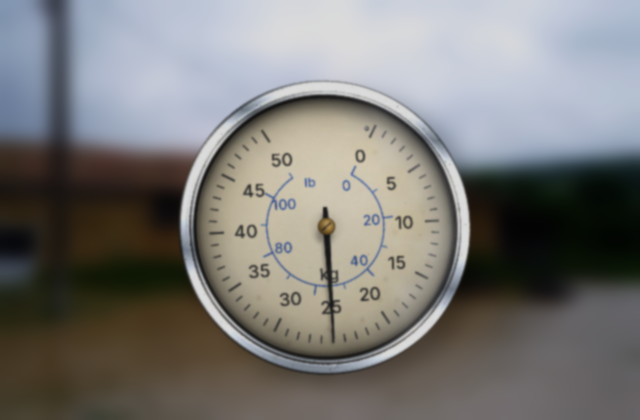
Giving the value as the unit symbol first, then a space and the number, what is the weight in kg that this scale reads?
kg 25
